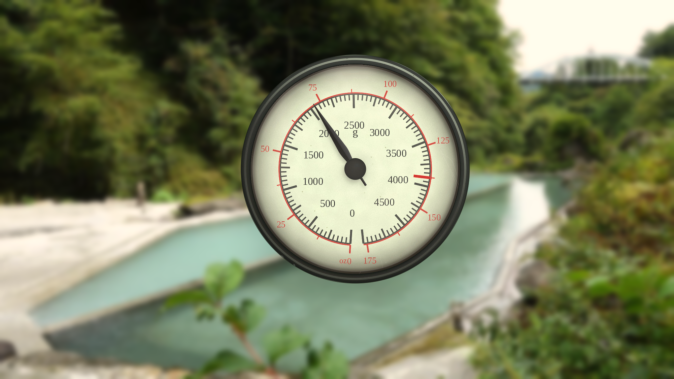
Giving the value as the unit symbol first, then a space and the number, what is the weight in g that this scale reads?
g 2050
